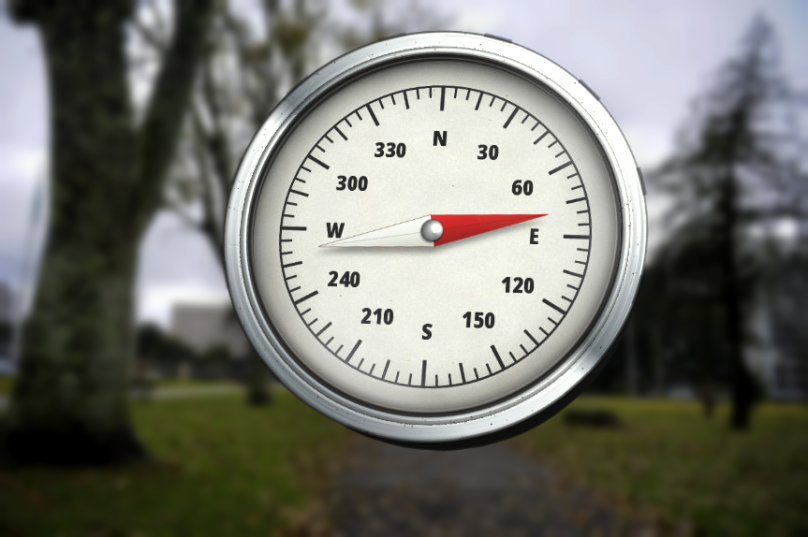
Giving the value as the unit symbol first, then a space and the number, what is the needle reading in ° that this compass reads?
° 80
